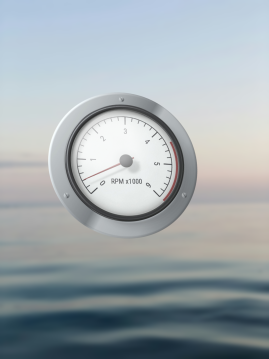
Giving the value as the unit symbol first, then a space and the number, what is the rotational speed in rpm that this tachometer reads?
rpm 400
